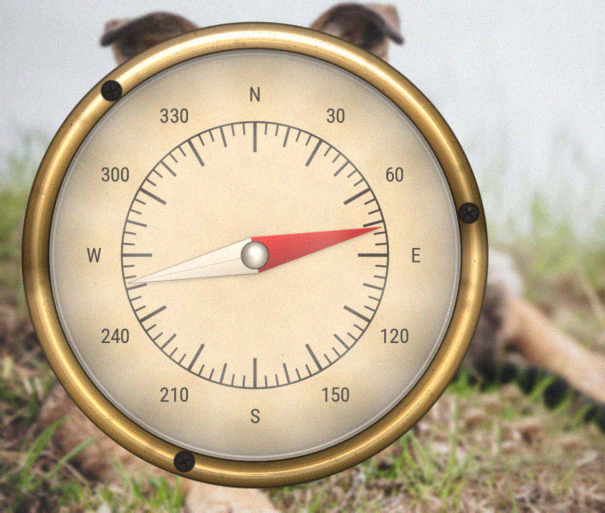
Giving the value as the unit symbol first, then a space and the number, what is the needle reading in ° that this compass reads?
° 77.5
